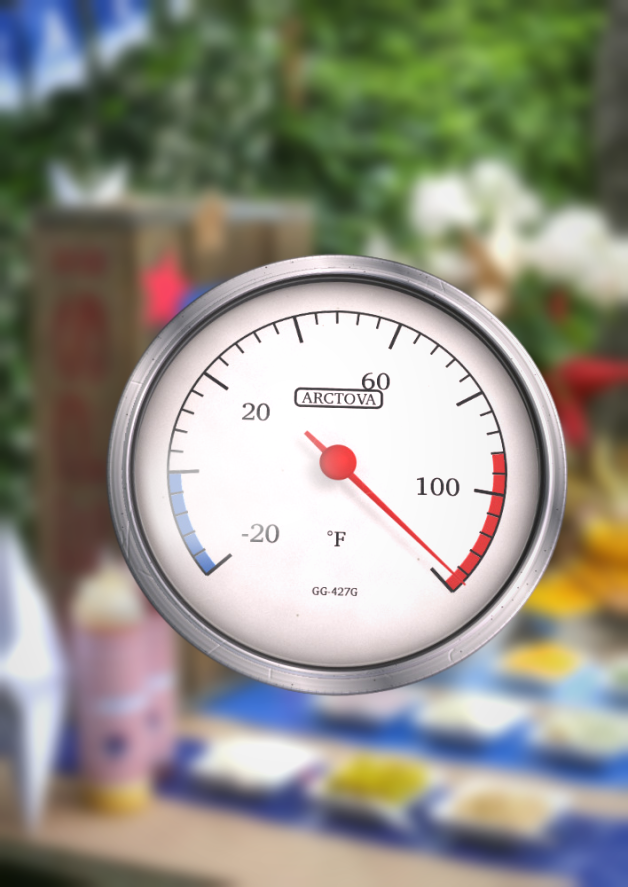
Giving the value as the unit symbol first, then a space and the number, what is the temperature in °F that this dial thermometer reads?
°F 118
